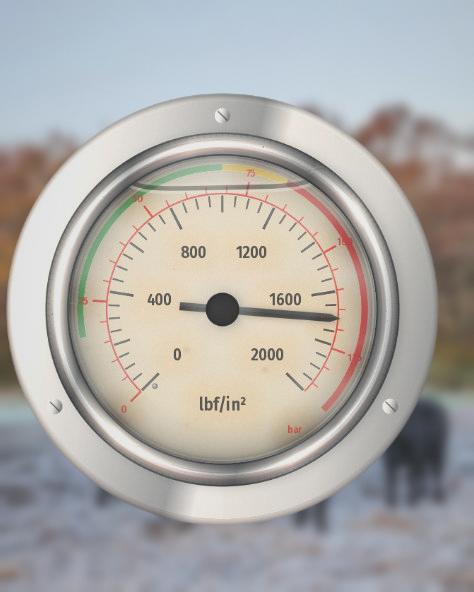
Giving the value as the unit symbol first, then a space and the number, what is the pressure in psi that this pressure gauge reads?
psi 1700
